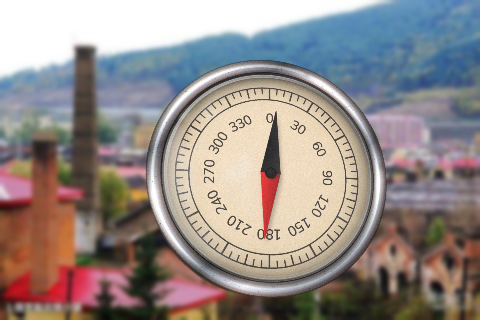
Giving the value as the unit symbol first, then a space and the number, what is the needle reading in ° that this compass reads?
° 185
